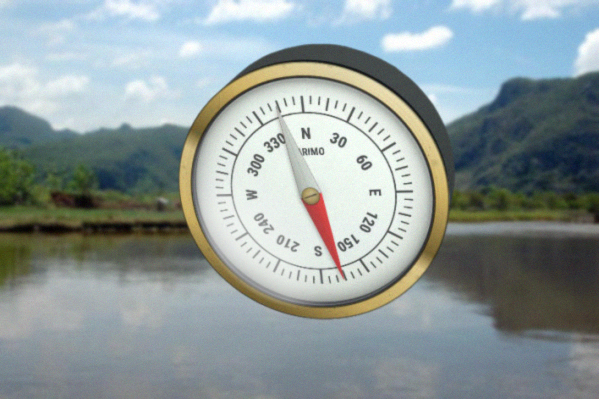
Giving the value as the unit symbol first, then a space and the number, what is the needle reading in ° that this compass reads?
° 165
